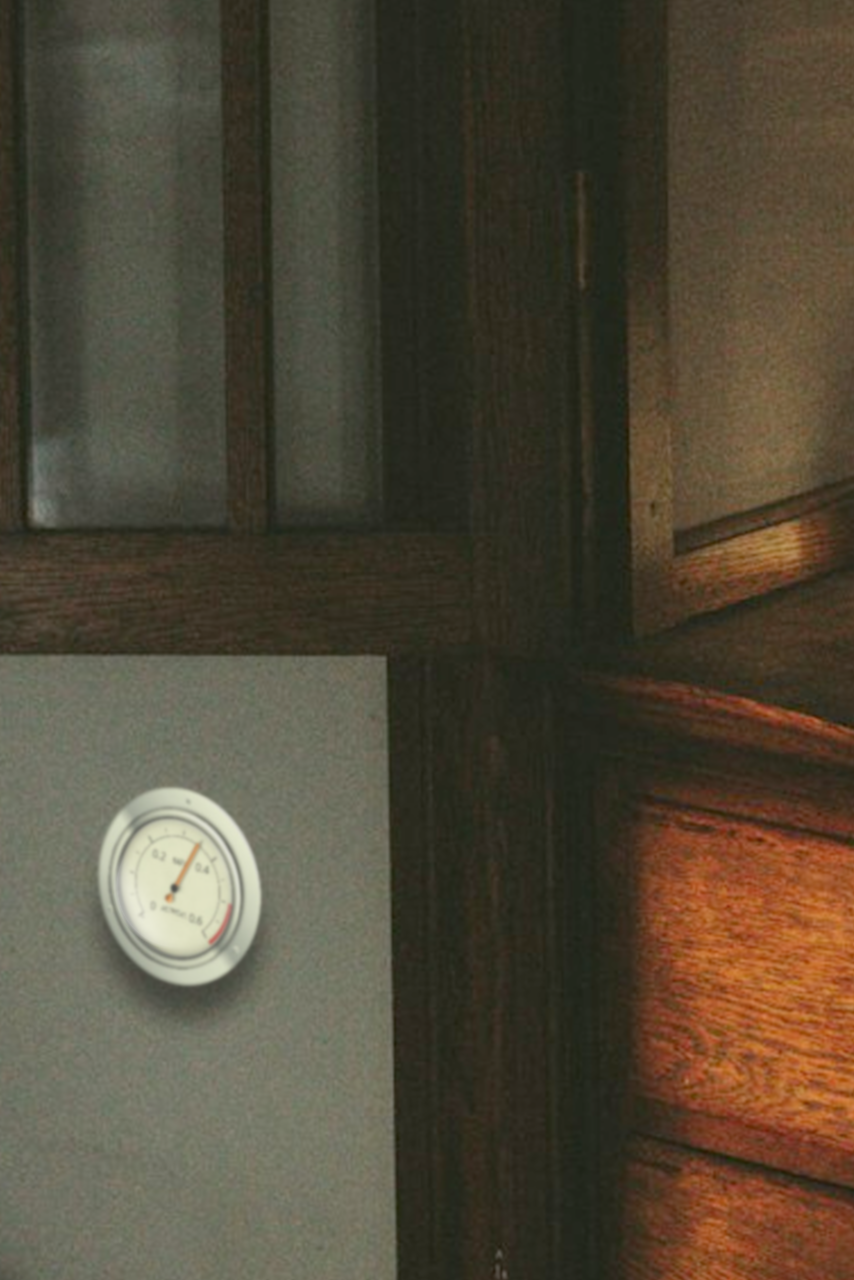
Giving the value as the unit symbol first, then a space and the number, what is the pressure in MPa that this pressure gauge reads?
MPa 0.35
